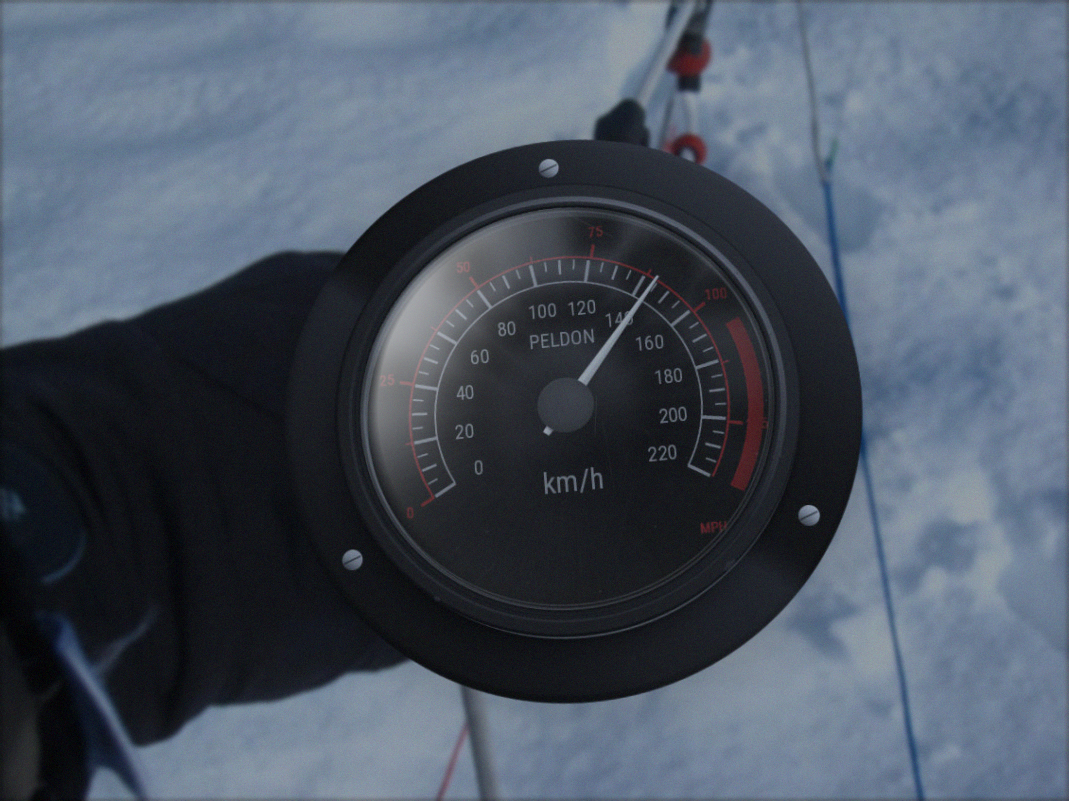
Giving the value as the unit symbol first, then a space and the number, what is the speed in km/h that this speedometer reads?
km/h 145
